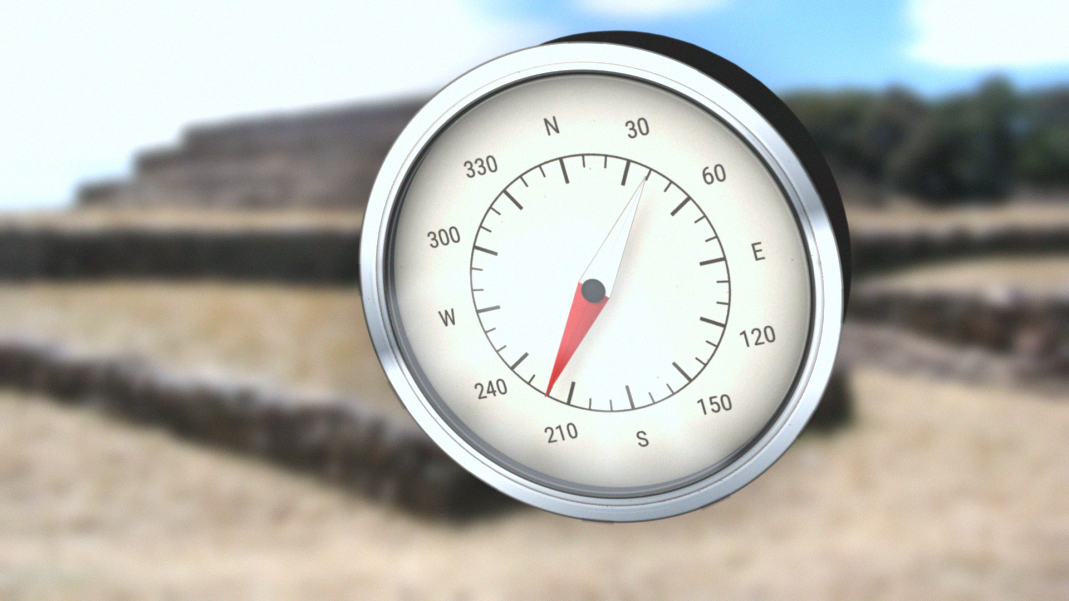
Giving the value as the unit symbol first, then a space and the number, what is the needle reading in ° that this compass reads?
° 220
